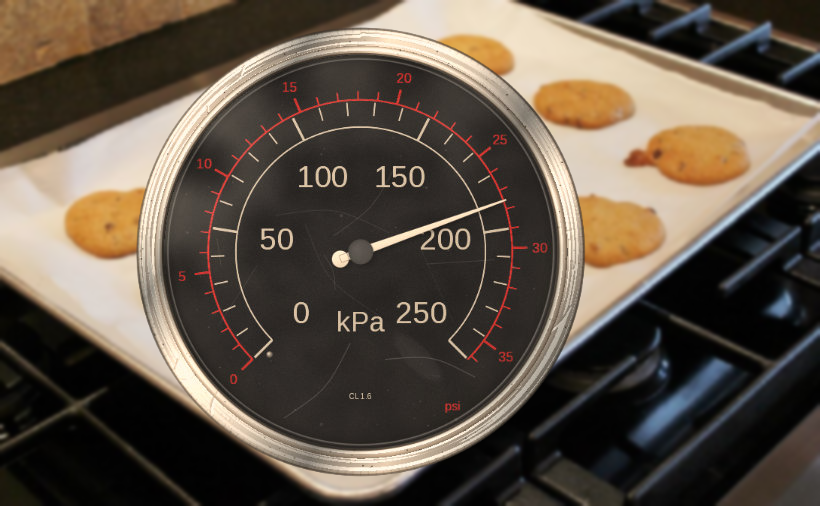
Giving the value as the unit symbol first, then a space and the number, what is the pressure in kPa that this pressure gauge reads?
kPa 190
